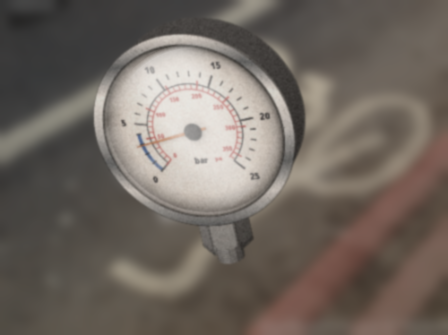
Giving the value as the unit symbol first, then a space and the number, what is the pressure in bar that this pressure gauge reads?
bar 3
